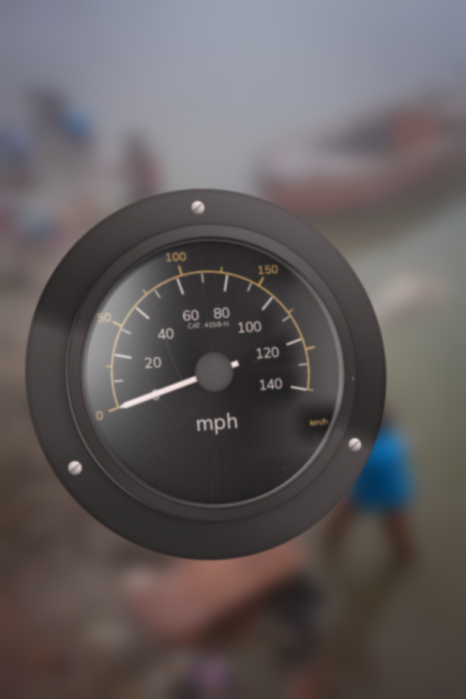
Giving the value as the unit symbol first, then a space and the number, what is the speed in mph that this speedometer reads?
mph 0
